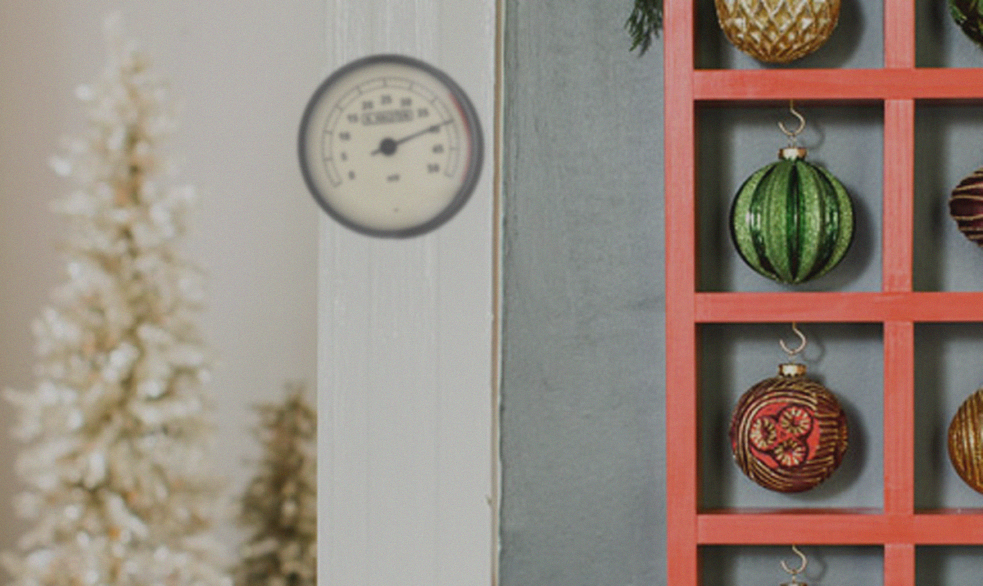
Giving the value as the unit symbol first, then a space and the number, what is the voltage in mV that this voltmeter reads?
mV 40
